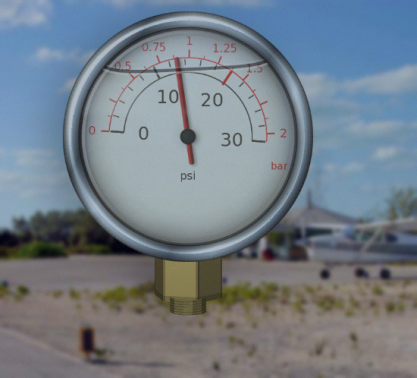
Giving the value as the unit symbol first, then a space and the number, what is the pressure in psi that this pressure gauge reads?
psi 13
